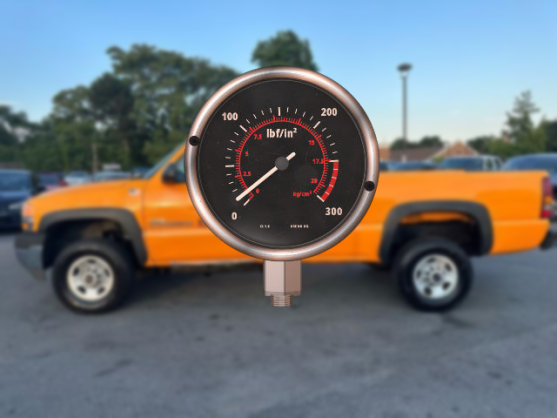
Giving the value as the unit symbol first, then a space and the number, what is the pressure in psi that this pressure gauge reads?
psi 10
